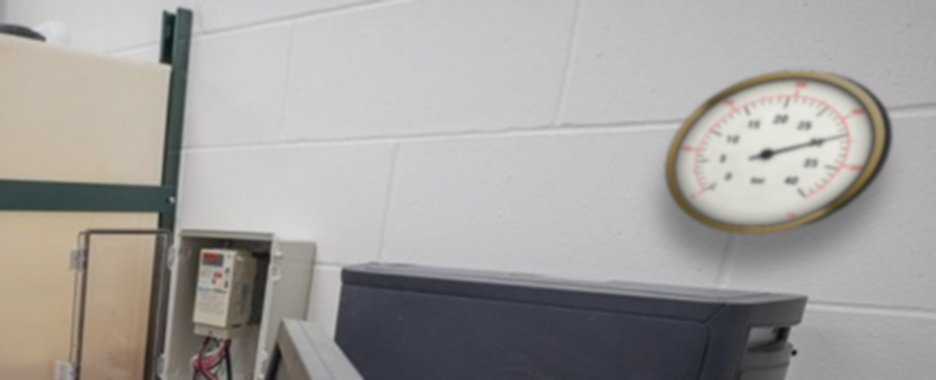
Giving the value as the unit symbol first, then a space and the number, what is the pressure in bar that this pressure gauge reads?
bar 30
